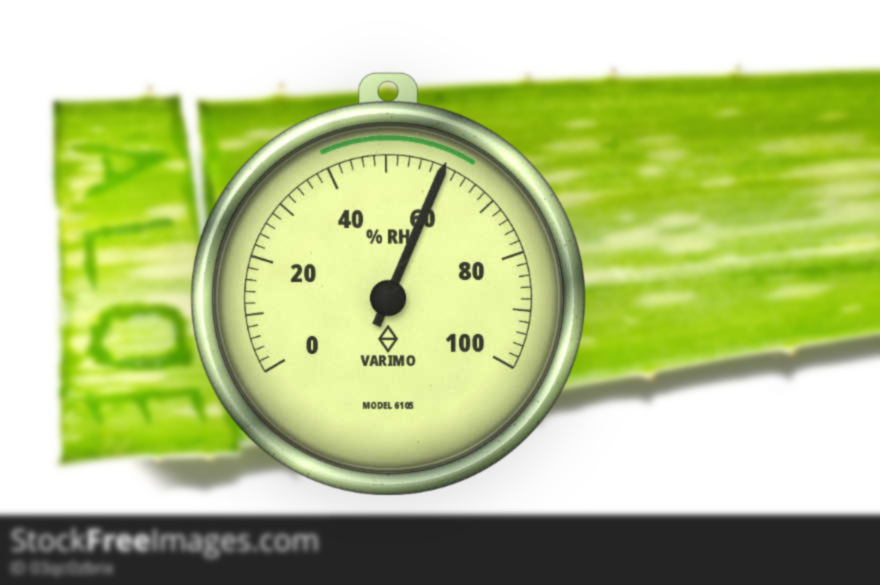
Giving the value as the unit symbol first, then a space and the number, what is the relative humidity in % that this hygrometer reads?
% 60
